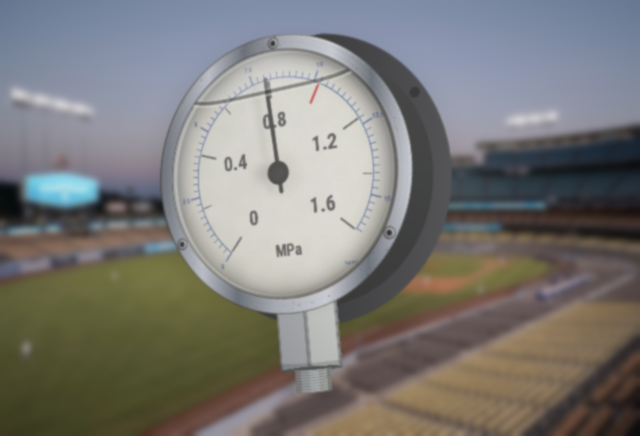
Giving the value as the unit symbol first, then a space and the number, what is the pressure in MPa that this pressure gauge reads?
MPa 0.8
